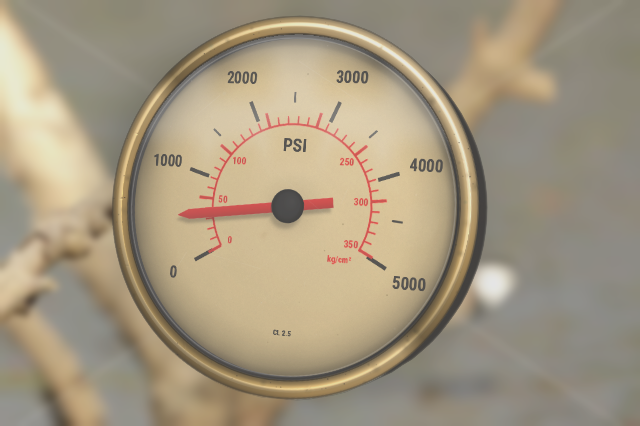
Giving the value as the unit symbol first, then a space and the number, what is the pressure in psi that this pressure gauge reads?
psi 500
